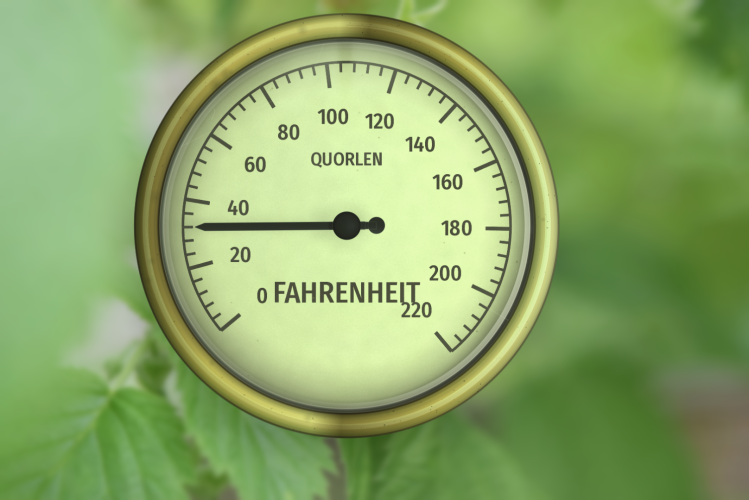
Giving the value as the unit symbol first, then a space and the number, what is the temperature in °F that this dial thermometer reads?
°F 32
